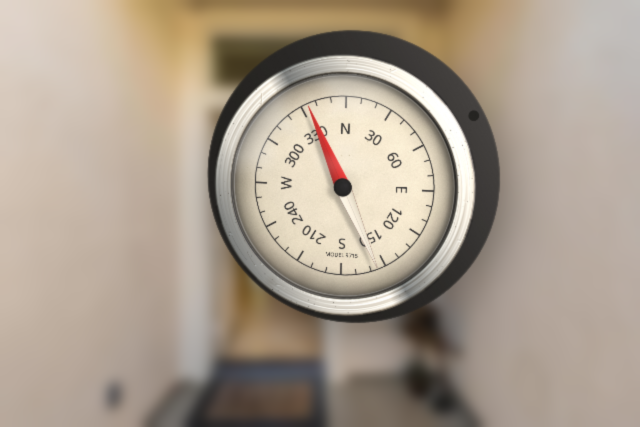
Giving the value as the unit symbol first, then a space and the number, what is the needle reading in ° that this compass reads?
° 335
